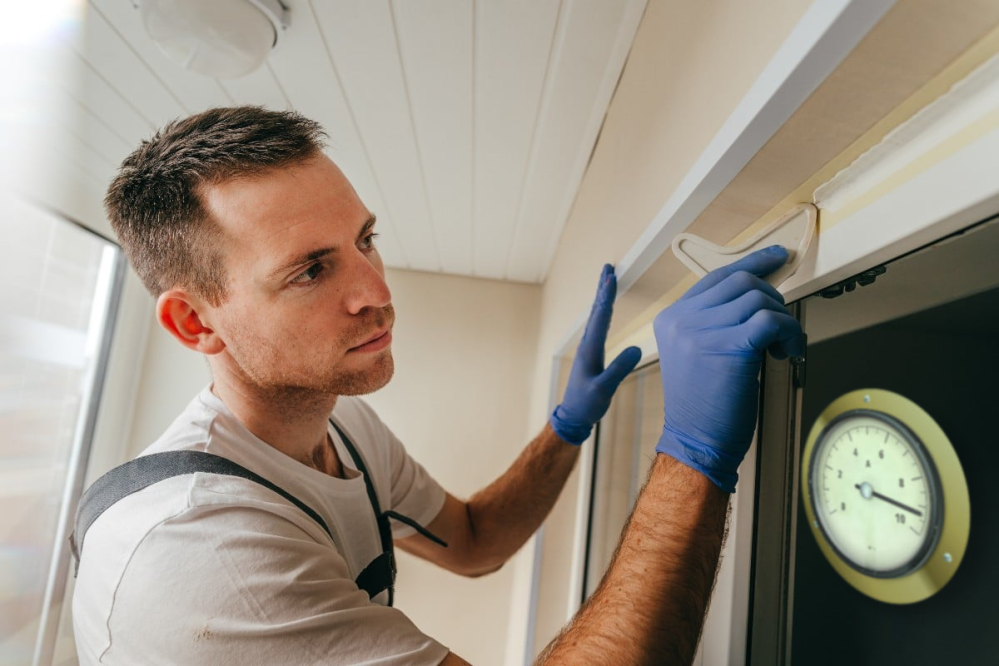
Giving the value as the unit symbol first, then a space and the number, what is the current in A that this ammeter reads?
A 9.25
